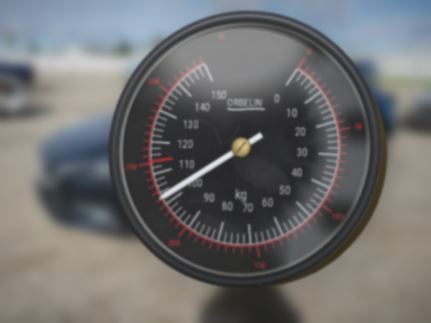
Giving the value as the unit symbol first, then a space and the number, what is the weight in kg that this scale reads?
kg 102
